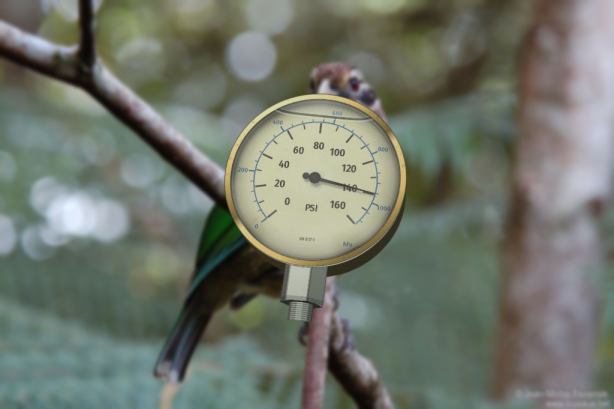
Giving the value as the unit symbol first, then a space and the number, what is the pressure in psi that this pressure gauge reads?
psi 140
